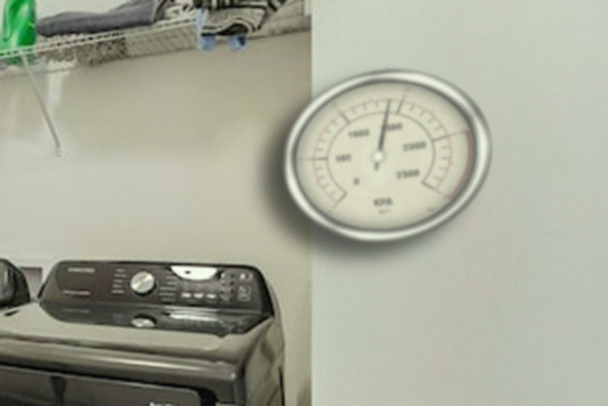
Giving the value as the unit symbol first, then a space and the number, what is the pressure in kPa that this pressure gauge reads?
kPa 1400
